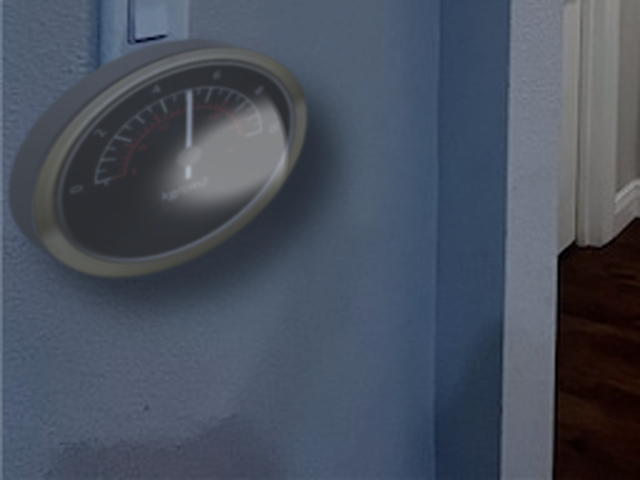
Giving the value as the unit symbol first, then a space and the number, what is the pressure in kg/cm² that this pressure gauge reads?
kg/cm² 5
